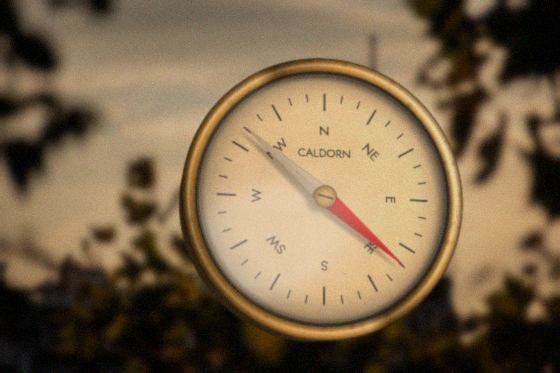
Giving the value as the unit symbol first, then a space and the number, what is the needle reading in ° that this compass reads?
° 130
